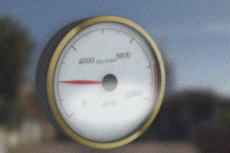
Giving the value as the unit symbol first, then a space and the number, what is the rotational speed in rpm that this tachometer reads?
rpm 2000
